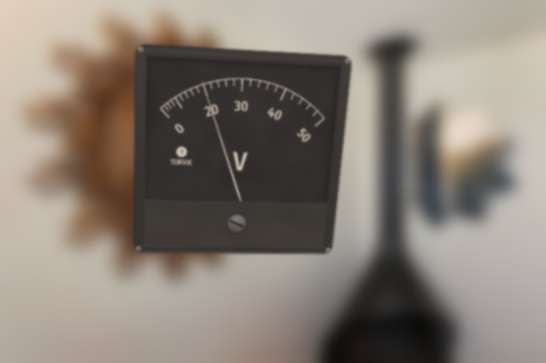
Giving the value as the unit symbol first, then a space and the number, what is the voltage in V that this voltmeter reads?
V 20
